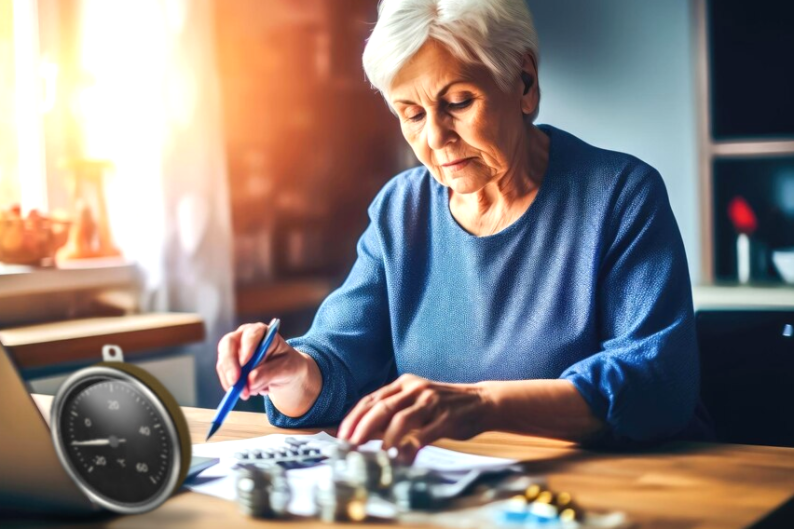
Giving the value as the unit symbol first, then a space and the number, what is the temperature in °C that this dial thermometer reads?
°C -10
